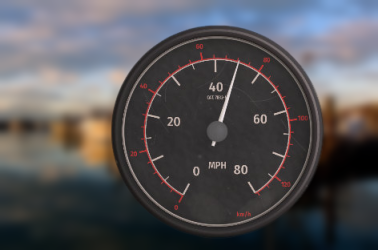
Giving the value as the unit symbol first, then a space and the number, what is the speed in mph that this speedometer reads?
mph 45
